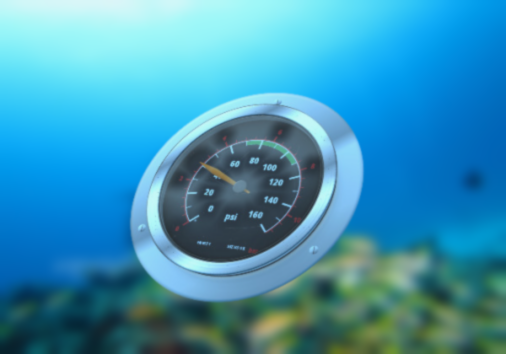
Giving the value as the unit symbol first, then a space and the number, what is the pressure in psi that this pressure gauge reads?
psi 40
